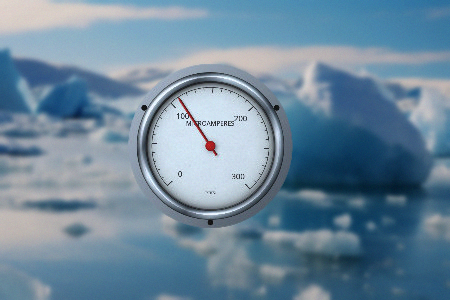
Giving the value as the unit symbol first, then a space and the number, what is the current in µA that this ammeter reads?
µA 110
